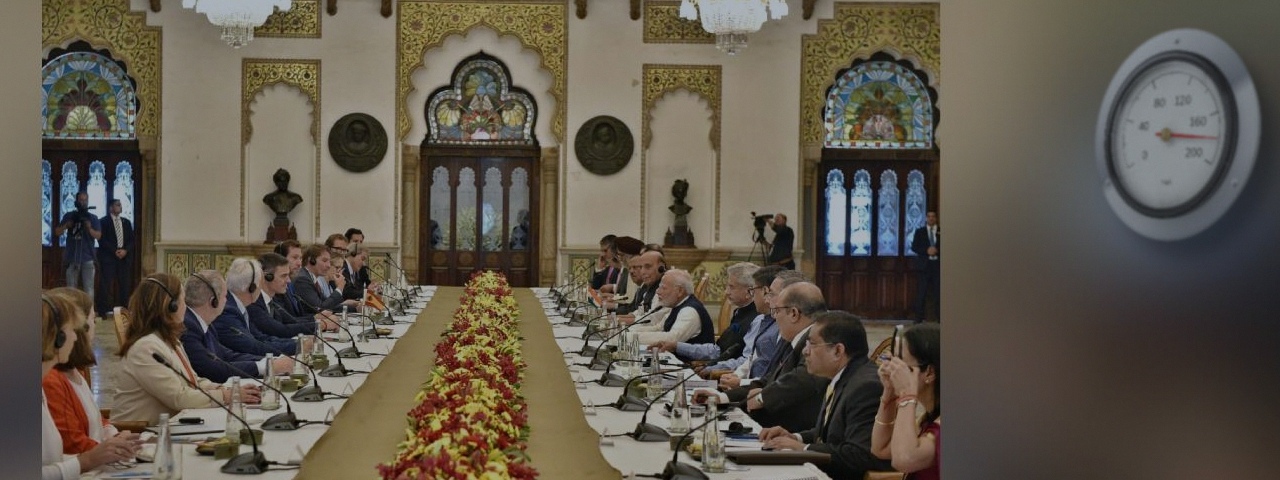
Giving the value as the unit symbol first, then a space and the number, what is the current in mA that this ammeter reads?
mA 180
